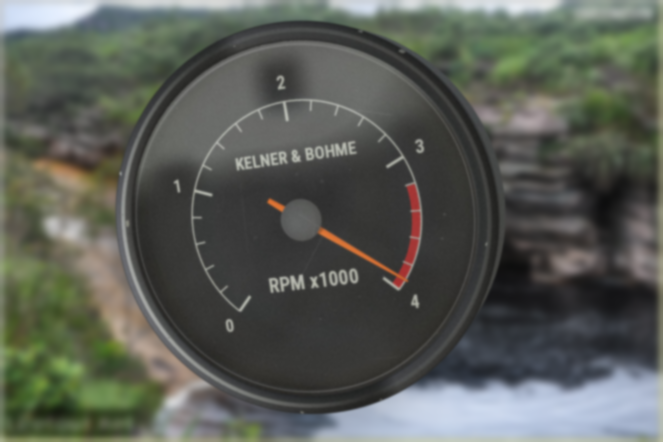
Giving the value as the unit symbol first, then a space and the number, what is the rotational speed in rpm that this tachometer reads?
rpm 3900
